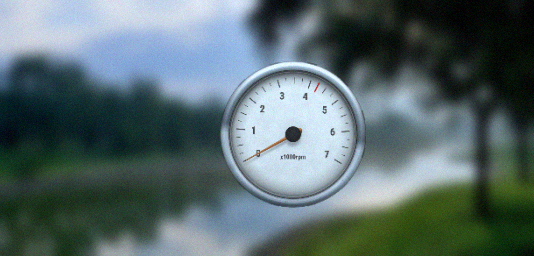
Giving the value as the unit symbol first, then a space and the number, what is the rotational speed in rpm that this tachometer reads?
rpm 0
